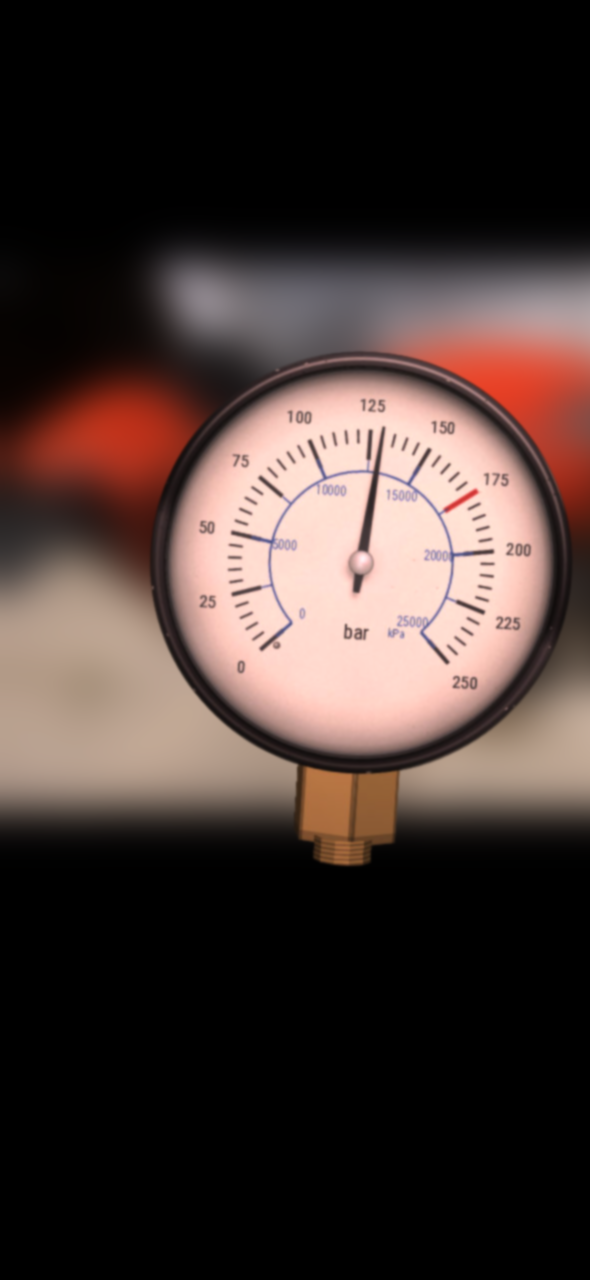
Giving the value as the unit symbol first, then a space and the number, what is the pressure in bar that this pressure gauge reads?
bar 130
